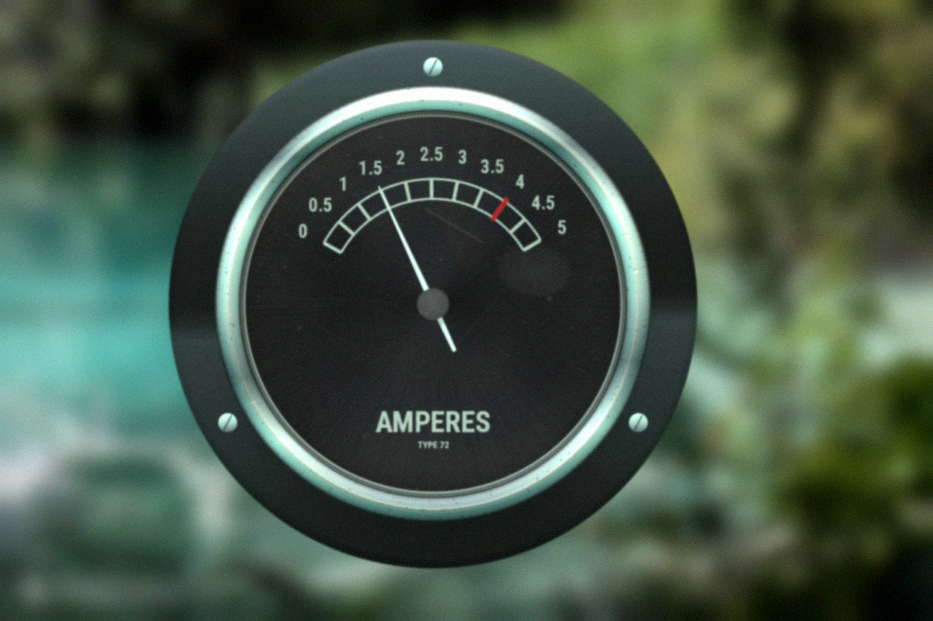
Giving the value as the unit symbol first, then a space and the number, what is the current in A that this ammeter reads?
A 1.5
